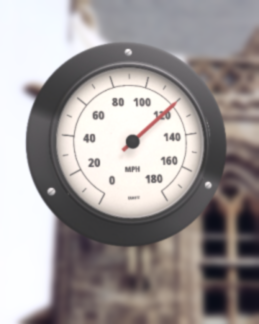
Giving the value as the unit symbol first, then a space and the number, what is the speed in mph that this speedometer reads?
mph 120
